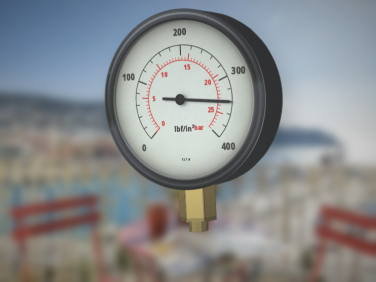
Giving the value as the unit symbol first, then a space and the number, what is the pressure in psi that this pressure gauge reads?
psi 340
